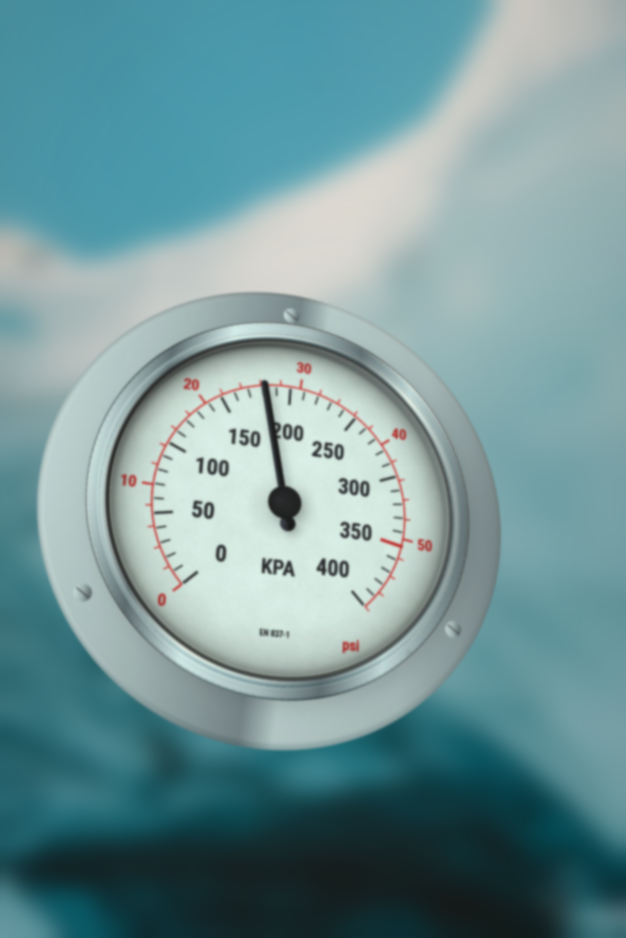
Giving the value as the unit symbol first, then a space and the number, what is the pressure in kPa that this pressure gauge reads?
kPa 180
